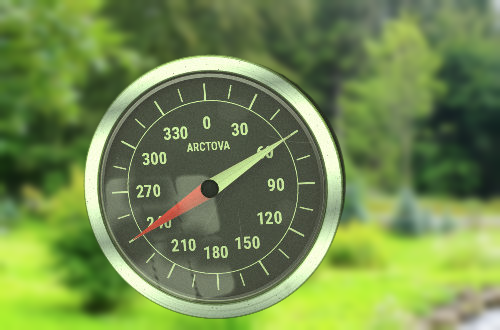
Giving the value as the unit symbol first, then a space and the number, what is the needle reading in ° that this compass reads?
° 240
